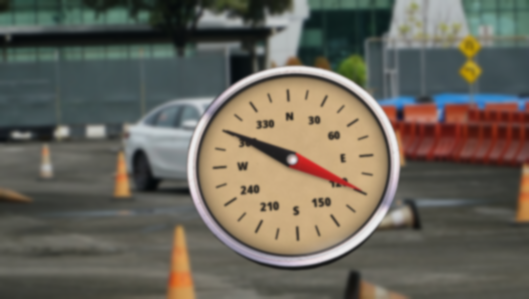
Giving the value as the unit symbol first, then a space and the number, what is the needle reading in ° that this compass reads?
° 120
